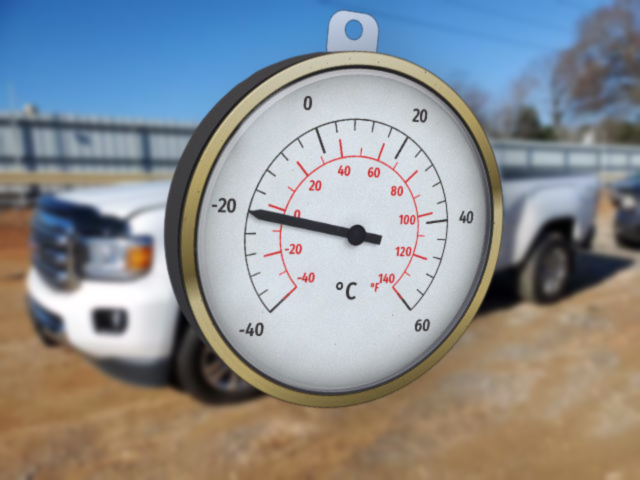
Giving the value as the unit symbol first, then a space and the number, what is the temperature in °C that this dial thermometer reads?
°C -20
